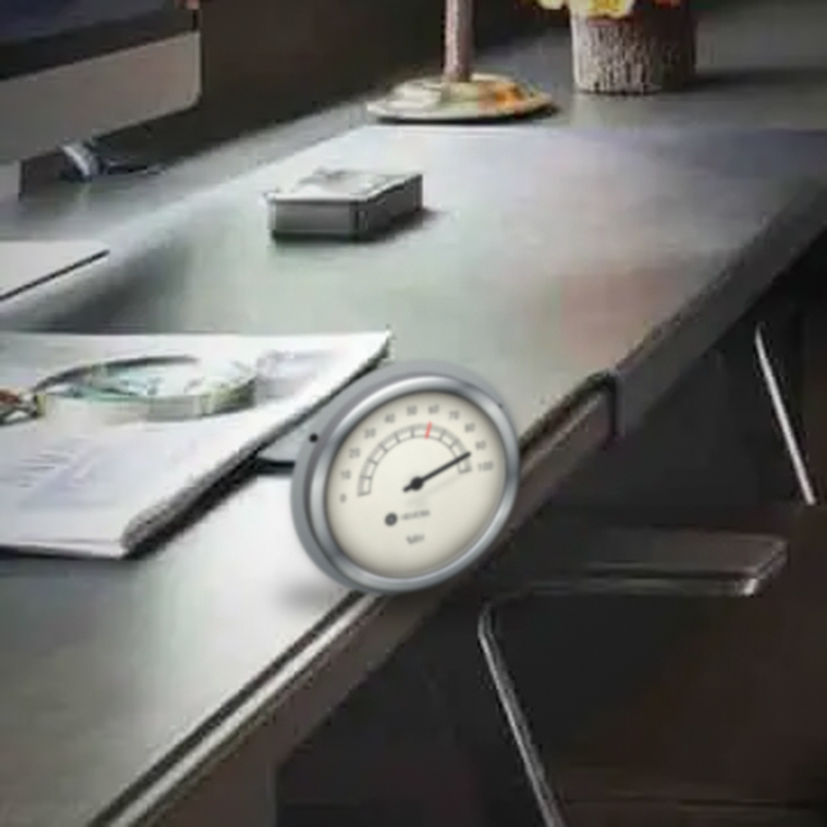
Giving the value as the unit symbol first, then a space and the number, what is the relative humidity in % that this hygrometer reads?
% 90
